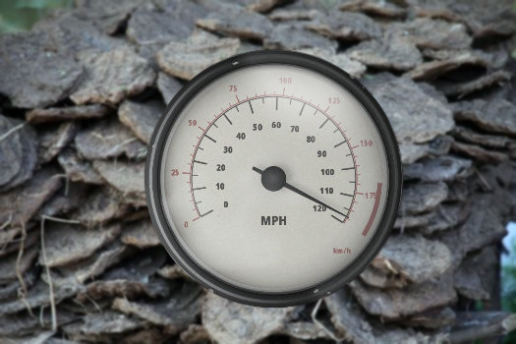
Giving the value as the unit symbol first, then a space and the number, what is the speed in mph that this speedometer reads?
mph 117.5
